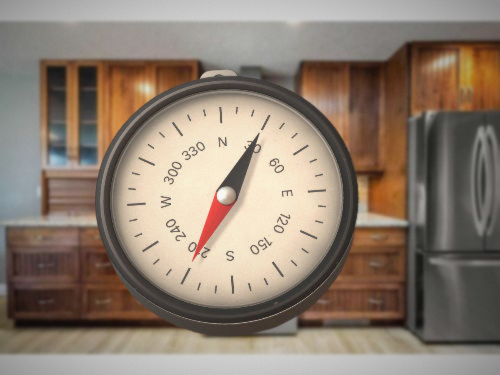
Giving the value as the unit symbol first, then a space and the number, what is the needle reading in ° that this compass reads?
° 210
